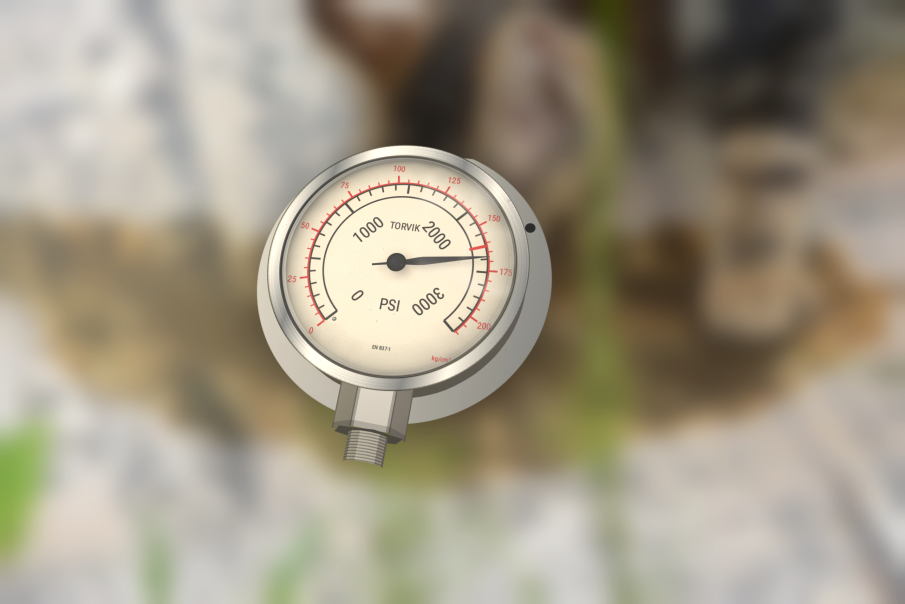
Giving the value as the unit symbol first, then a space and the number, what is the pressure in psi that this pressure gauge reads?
psi 2400
